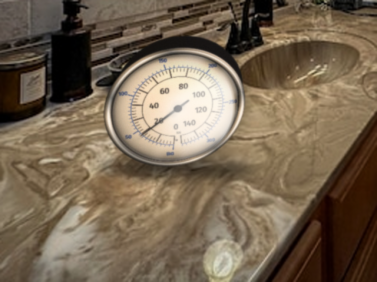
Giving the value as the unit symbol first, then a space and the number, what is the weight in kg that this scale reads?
kg 20
